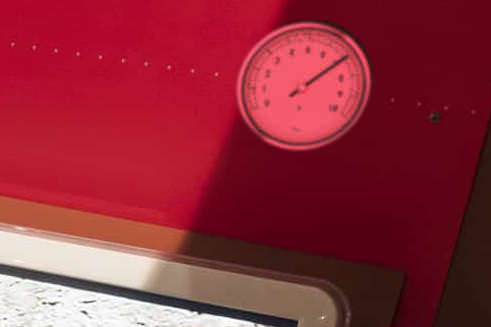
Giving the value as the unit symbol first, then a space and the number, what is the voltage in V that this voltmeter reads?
V 7
